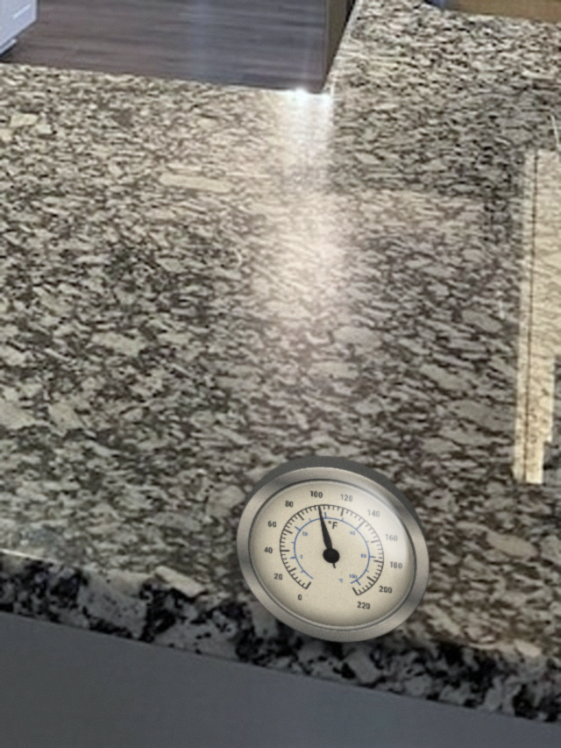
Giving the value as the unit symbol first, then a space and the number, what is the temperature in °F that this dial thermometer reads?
°F 100
